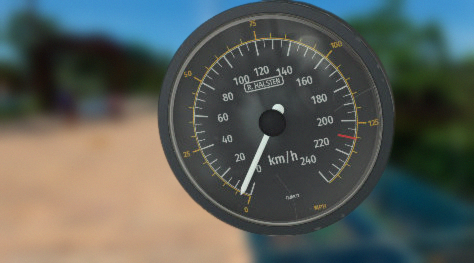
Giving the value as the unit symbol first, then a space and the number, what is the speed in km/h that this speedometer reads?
km/h 5
